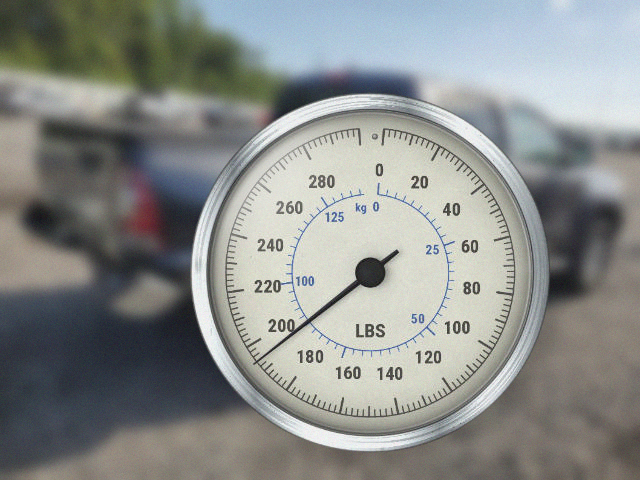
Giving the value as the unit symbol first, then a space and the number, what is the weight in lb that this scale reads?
lb 194
